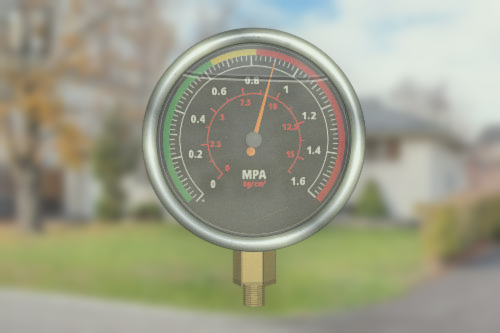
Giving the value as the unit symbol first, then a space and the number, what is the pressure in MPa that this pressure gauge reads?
MPa 0.9
